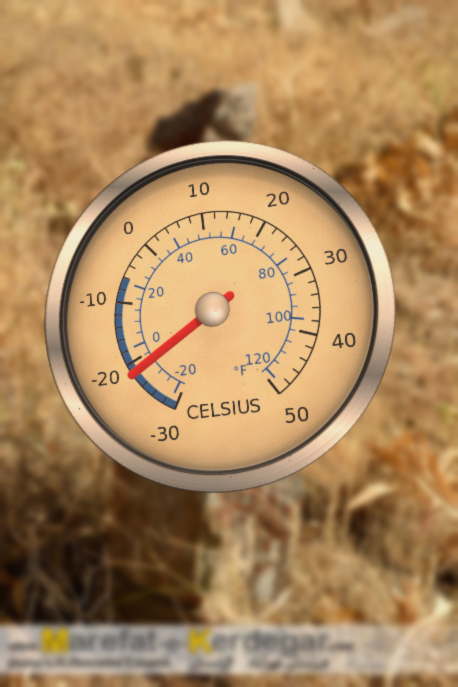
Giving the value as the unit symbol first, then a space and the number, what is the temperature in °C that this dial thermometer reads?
°C -22
